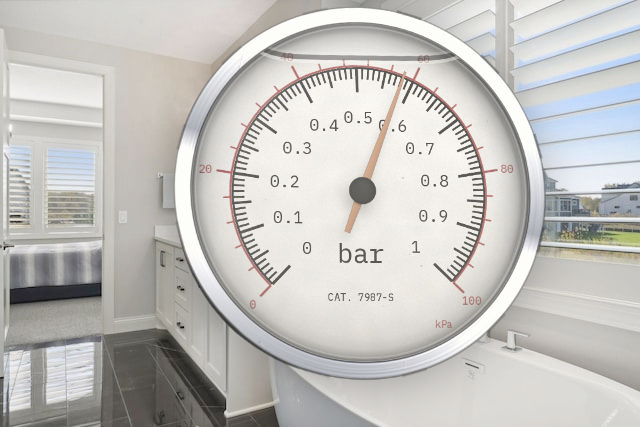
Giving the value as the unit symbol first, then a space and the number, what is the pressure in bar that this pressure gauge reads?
bar 0.58
